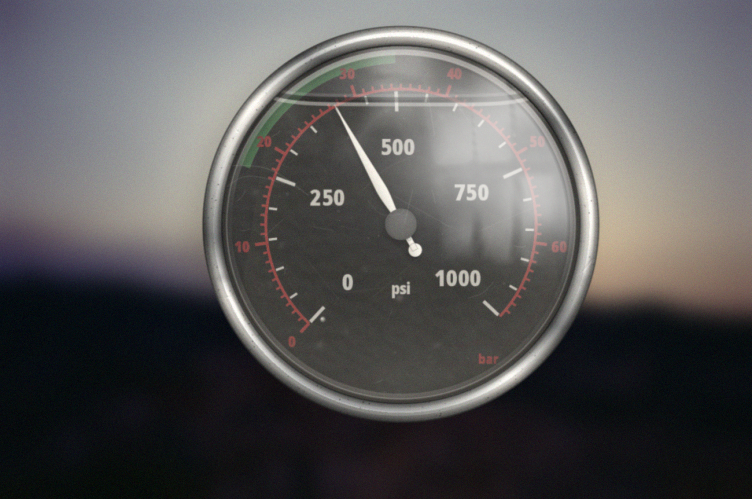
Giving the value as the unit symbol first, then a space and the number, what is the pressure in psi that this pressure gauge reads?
psi 400
